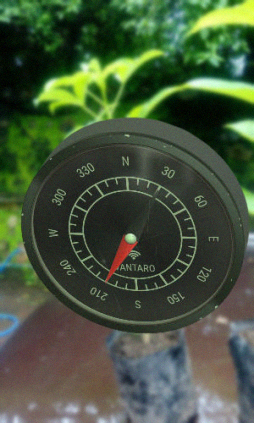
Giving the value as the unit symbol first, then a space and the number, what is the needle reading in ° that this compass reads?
° 210
